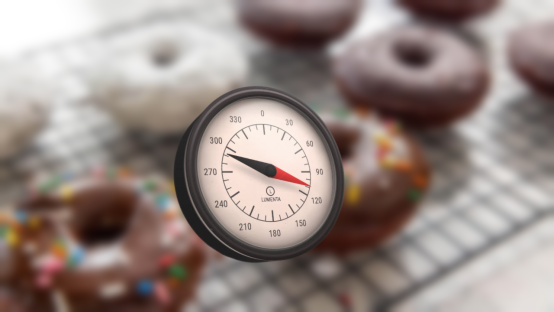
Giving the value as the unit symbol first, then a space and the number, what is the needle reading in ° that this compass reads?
° 110
